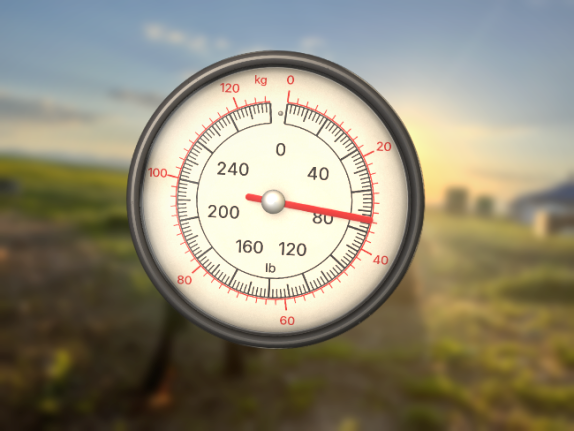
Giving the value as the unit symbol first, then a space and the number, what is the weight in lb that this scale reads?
lb 74
